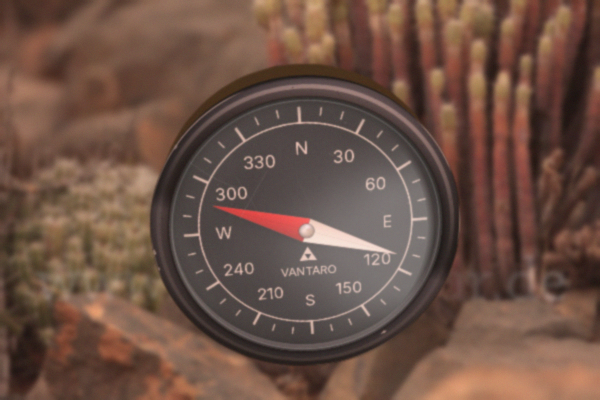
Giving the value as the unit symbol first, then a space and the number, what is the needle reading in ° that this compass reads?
° 290
